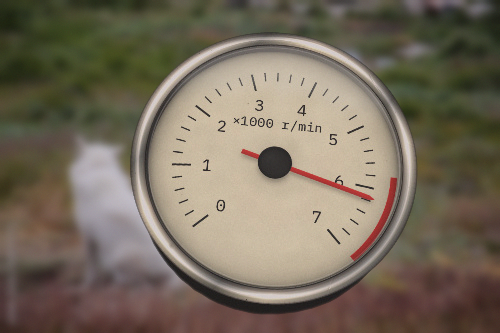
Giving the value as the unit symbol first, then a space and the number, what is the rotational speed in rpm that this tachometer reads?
rpm 6200
